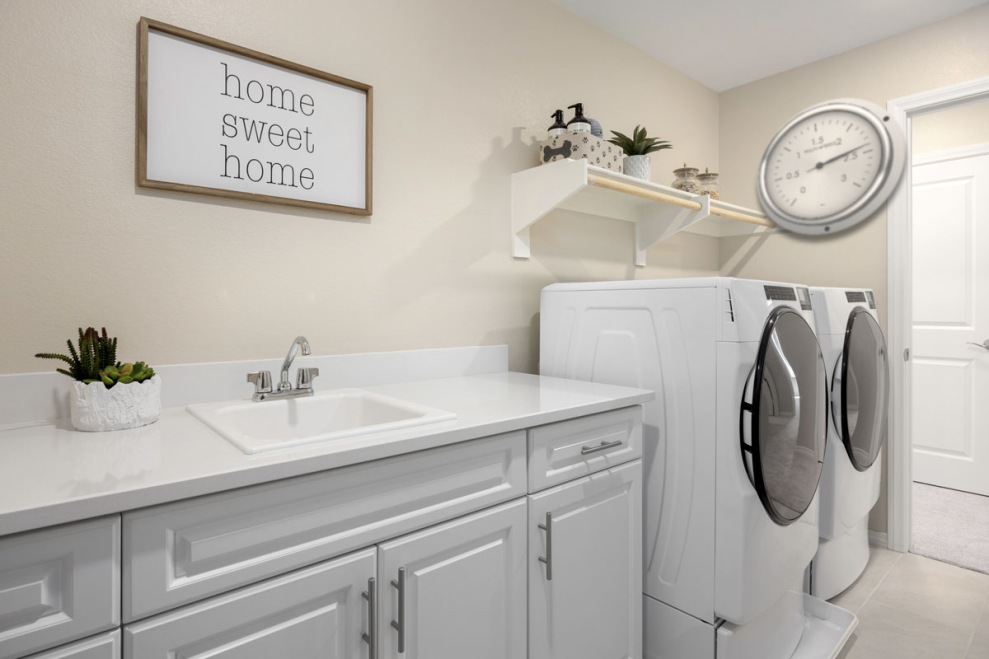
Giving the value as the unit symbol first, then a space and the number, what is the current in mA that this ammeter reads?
mA 2.4
